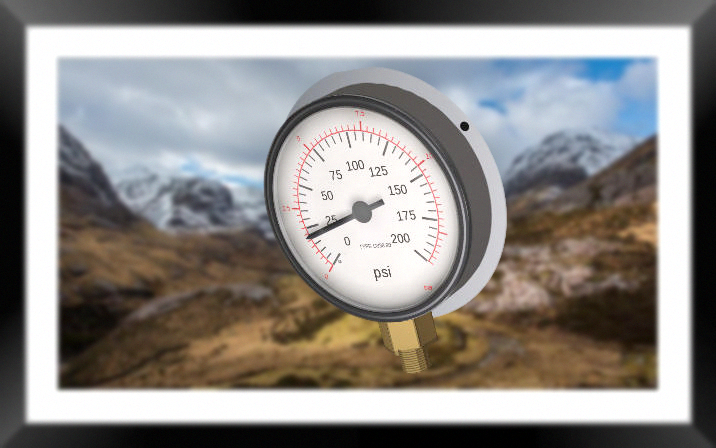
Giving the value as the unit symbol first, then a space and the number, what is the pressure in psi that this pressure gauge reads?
psi 20
